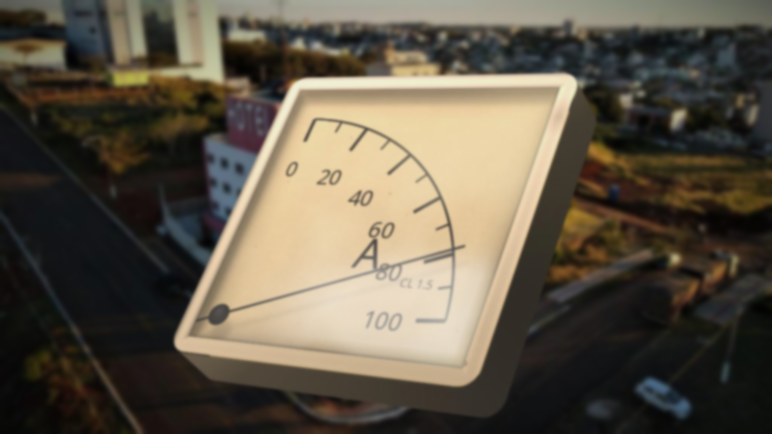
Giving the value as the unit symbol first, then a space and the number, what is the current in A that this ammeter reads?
A 80
